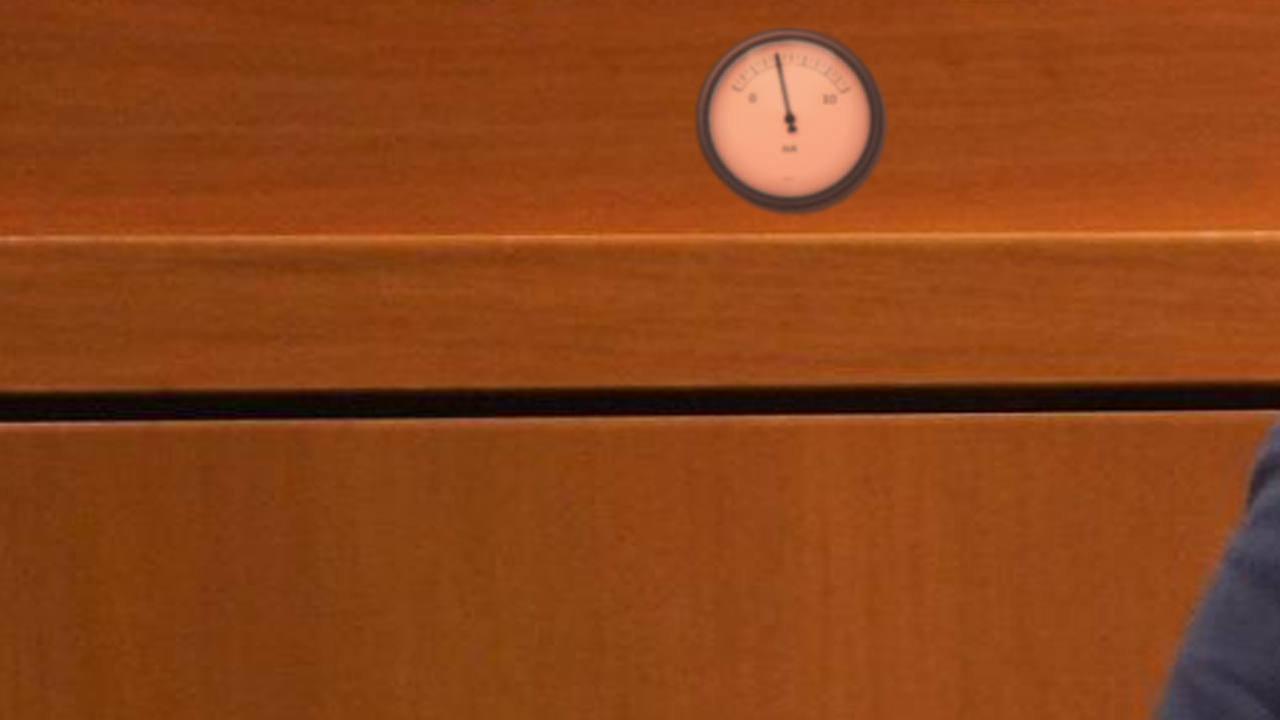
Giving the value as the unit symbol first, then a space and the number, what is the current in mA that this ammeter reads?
mA 4
